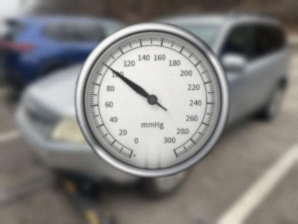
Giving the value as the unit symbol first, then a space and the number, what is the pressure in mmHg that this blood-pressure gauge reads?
mmHg 100
